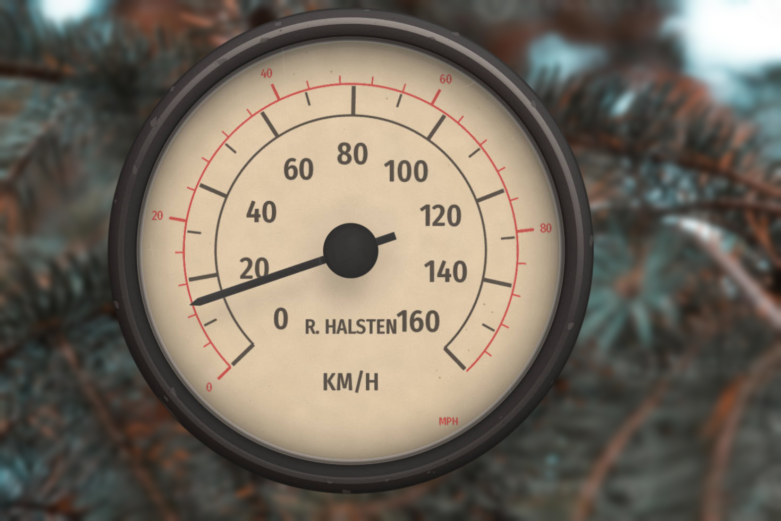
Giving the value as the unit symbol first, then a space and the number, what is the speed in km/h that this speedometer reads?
km/h 15
